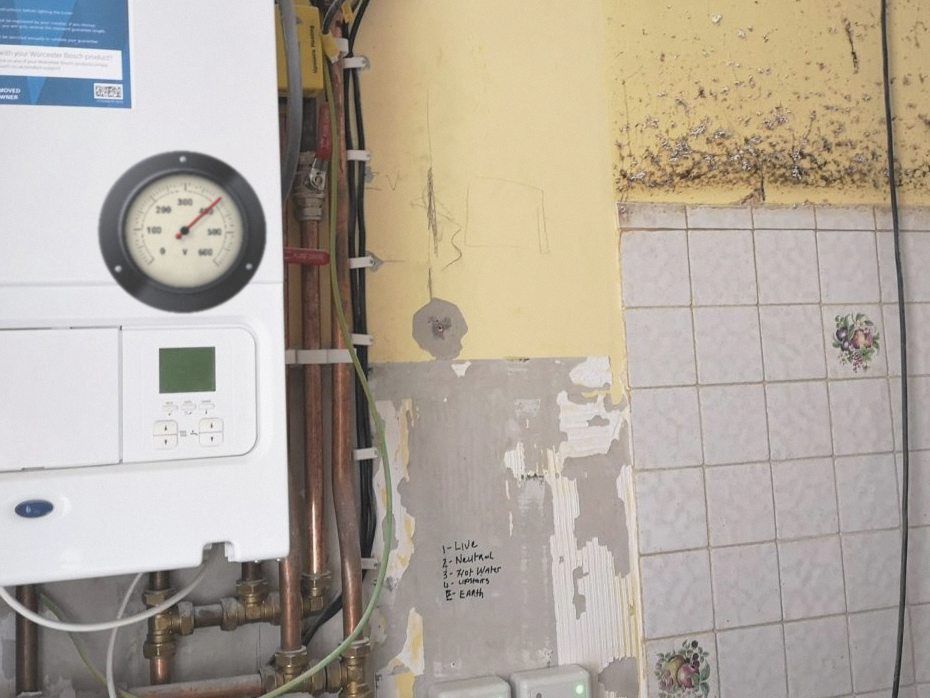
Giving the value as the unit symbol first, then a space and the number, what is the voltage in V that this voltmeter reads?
V 400
